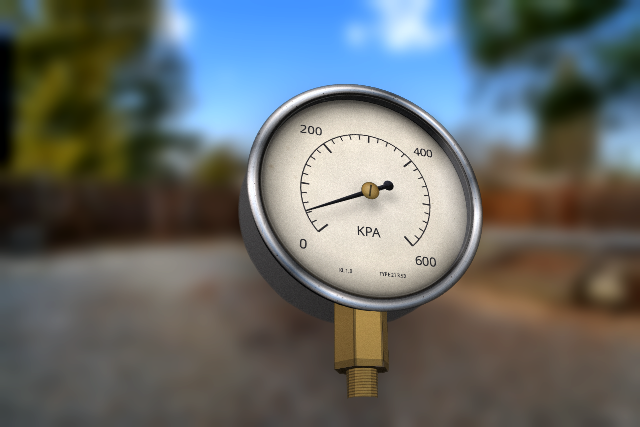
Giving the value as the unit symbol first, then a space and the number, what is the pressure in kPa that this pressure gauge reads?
kPa 40
